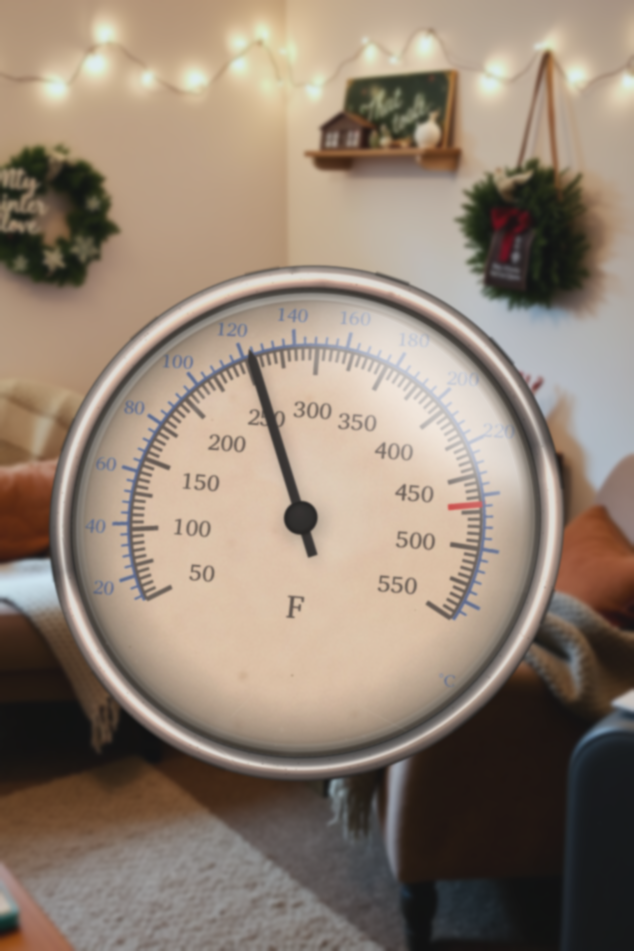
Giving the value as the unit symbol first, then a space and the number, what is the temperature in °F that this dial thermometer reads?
°F 255
